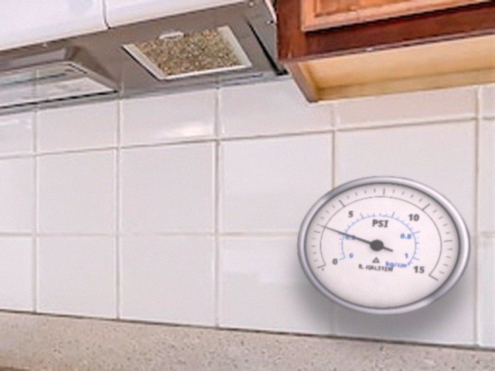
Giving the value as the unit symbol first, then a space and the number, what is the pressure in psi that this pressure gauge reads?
psi 3
